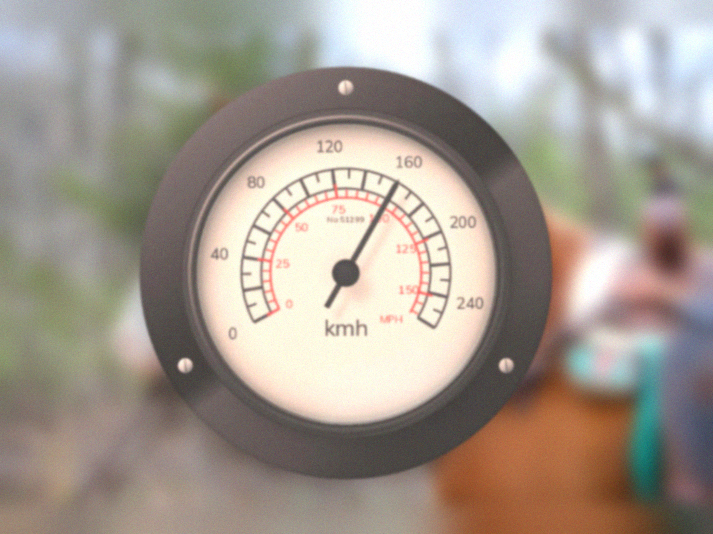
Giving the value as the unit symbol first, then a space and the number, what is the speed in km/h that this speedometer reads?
km/h 160
